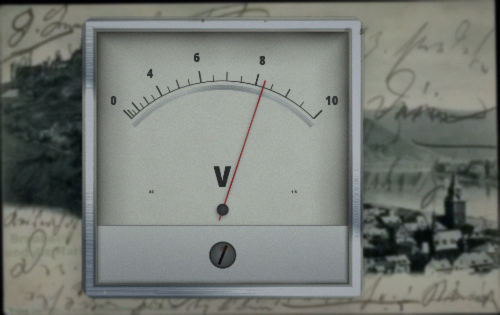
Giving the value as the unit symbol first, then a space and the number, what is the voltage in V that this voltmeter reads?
V 8.25
